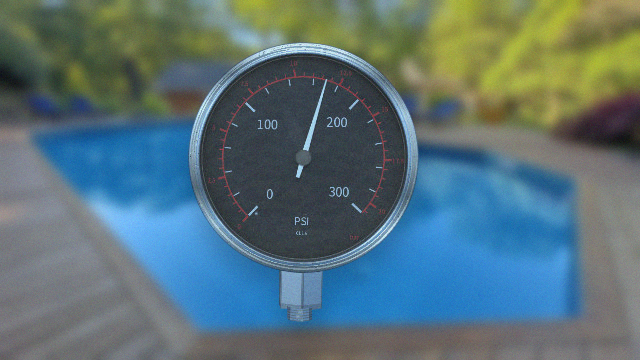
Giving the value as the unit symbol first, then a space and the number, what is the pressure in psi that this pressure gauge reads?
psi 170
